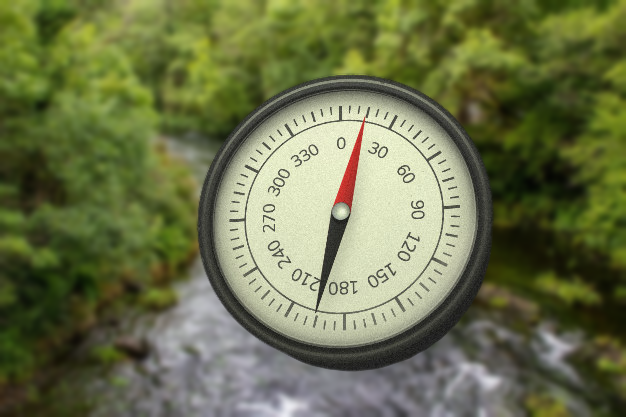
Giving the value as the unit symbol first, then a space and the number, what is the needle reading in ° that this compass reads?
° 15
